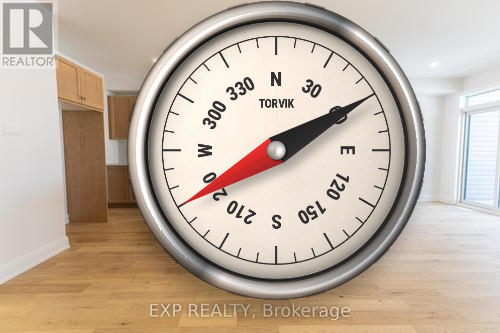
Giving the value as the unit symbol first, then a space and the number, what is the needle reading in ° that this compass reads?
° 240
